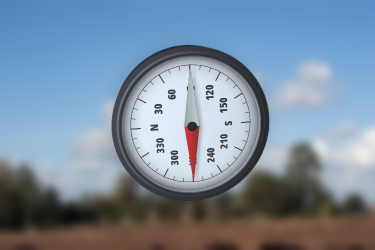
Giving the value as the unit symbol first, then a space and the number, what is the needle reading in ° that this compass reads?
° 270
